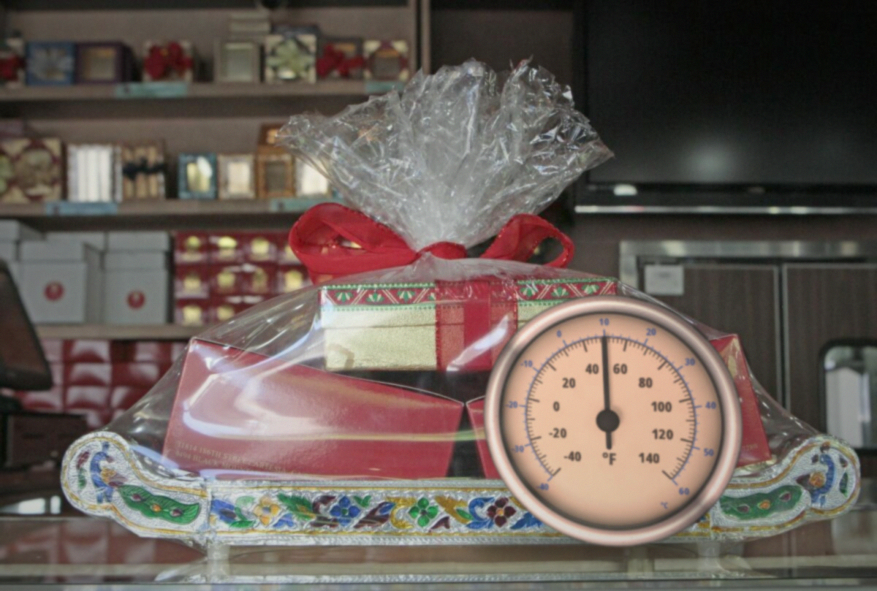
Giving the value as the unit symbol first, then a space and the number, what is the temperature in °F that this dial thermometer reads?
°F 50
